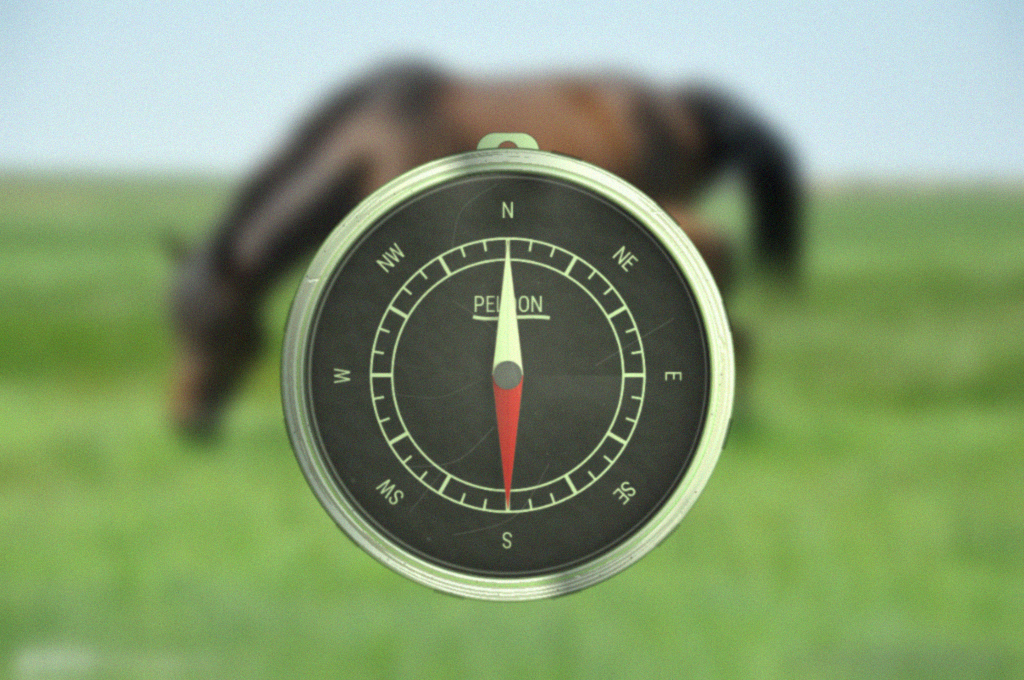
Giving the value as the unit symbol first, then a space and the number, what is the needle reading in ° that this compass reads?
° 180
